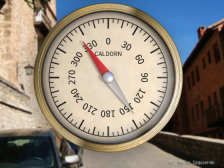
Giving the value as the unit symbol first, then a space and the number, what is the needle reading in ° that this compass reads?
° 325
